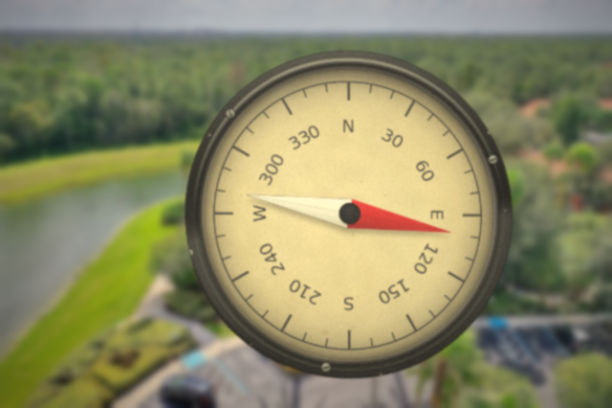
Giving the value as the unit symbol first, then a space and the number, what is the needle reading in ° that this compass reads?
° 100
